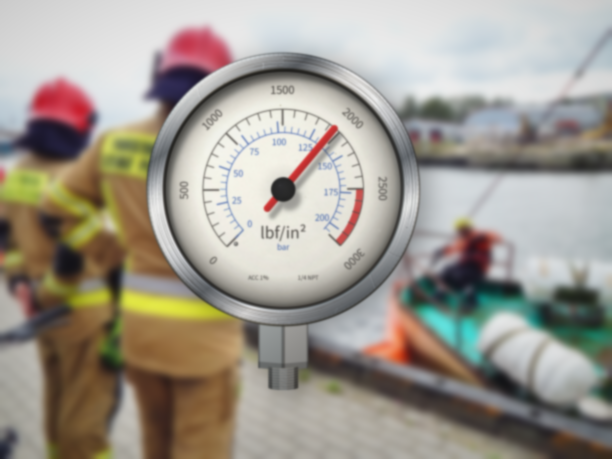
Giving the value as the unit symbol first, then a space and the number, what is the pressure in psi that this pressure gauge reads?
psi 1950
